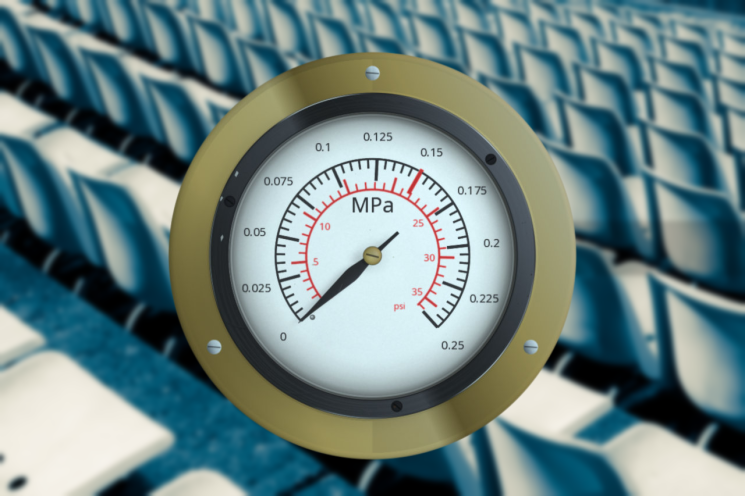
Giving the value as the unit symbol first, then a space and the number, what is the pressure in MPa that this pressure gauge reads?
MPa 0
